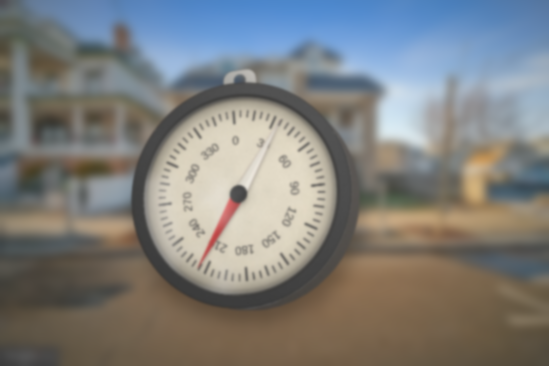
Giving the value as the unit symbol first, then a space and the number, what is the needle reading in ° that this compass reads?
° 215
